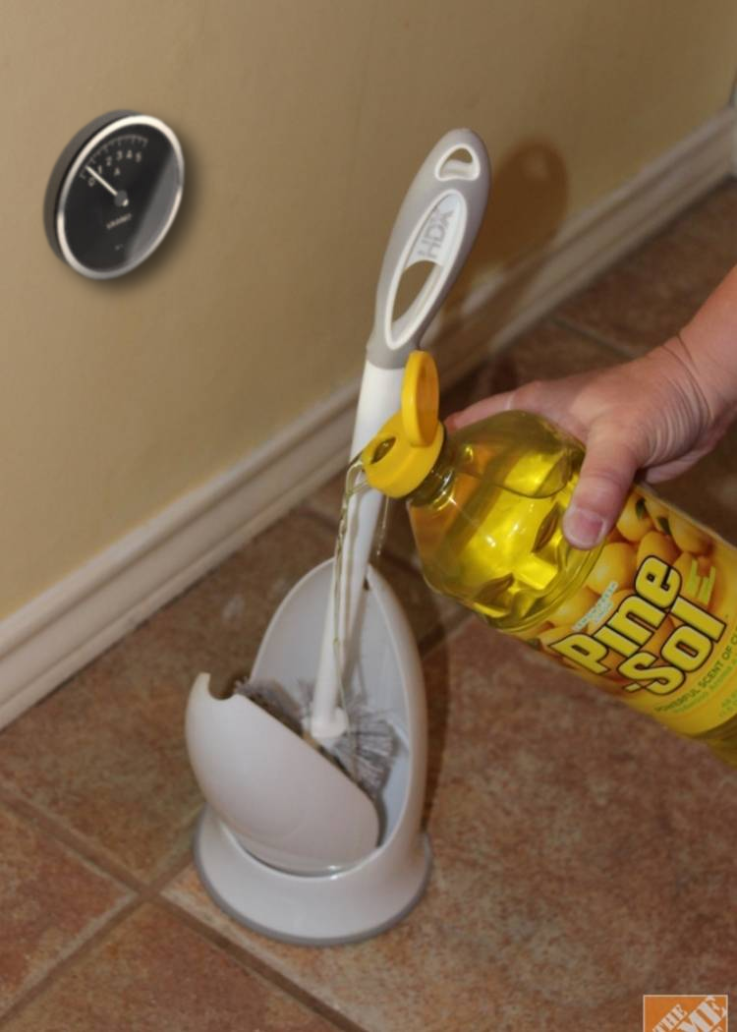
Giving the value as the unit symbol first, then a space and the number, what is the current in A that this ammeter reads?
A 0.5
